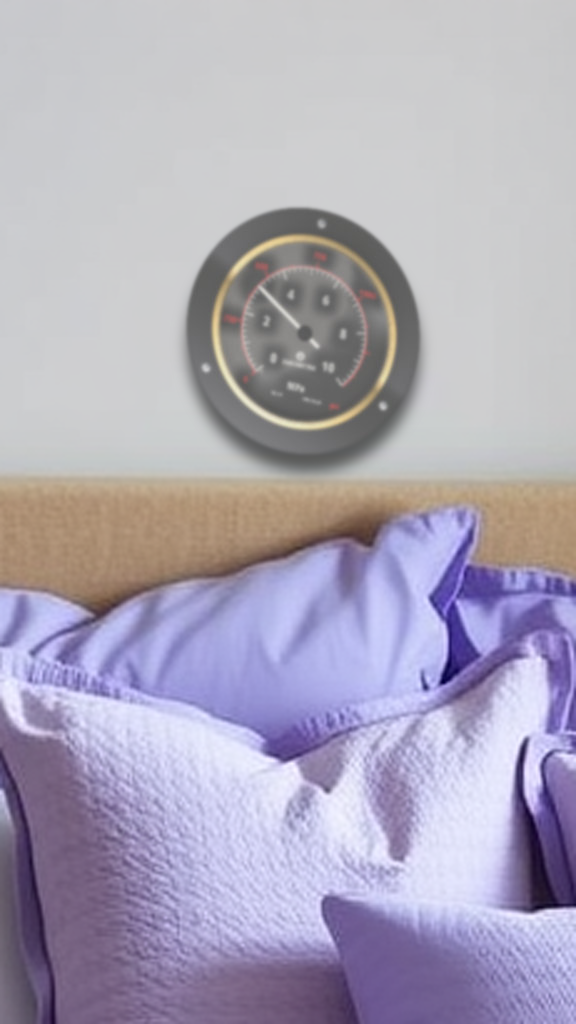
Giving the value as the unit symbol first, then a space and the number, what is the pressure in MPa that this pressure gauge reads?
MPa 3
